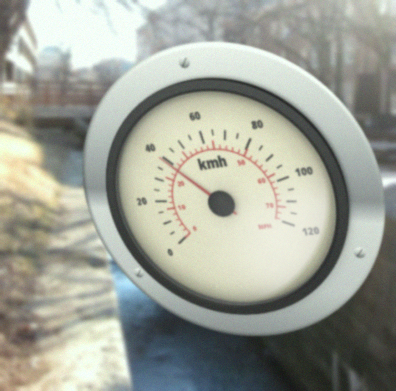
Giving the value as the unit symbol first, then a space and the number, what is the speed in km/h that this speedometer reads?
km/h 40
